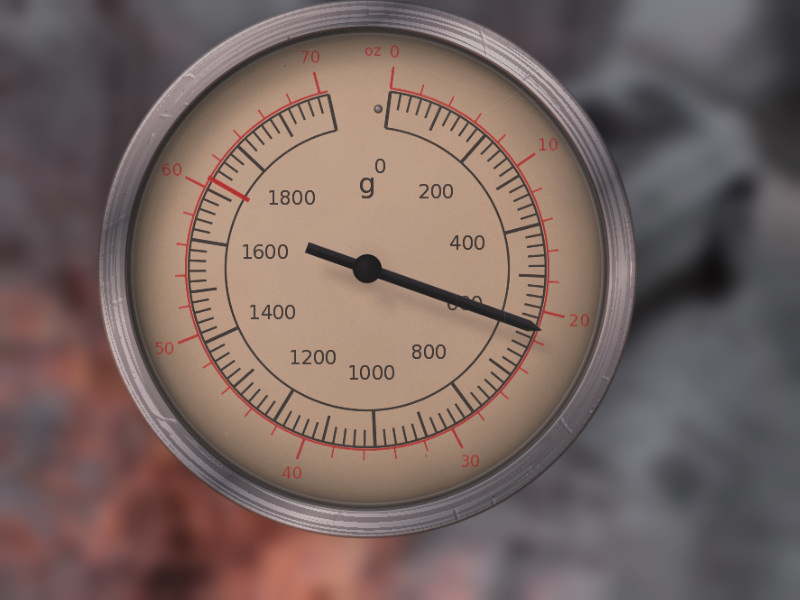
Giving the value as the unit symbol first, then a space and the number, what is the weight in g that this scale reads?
g 600
